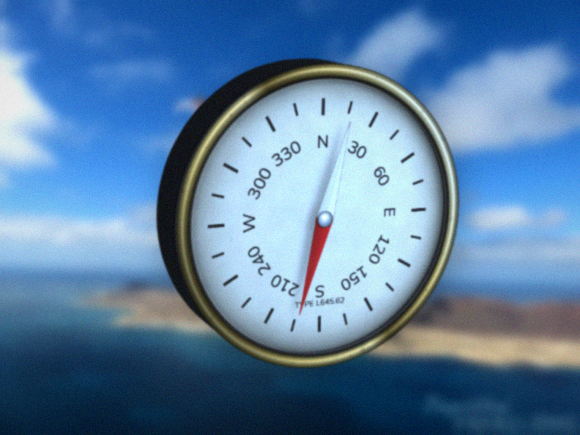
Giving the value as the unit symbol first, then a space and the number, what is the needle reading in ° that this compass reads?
° 195
